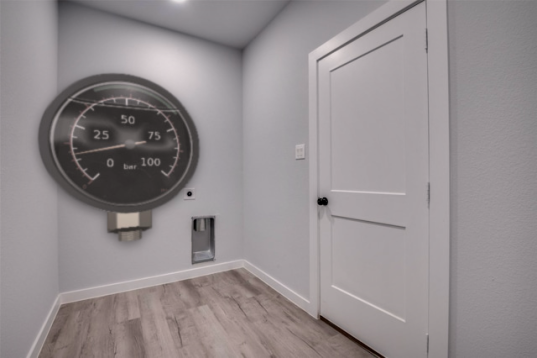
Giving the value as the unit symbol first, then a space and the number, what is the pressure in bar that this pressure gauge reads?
bar 12.5
